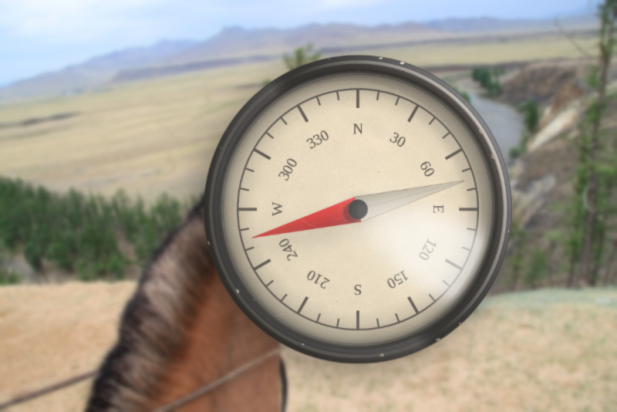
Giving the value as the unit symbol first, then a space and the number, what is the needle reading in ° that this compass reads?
° 255
